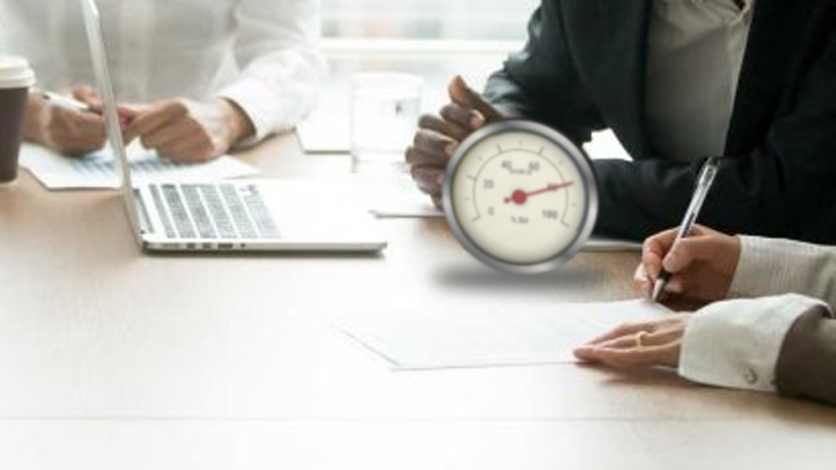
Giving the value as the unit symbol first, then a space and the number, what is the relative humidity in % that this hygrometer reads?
% 80
